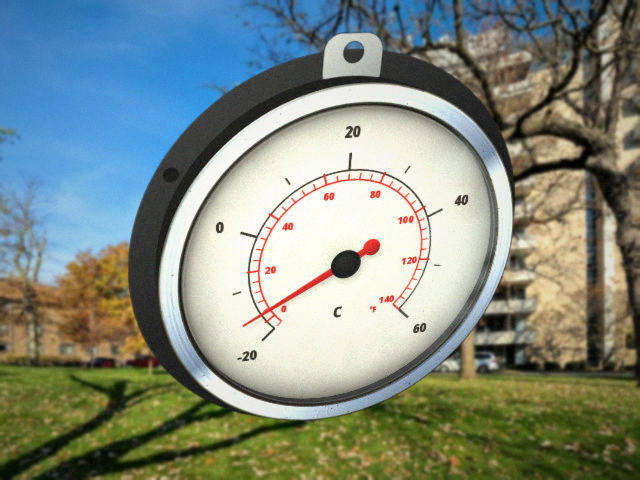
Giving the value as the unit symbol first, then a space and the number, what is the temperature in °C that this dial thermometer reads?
°C -15
